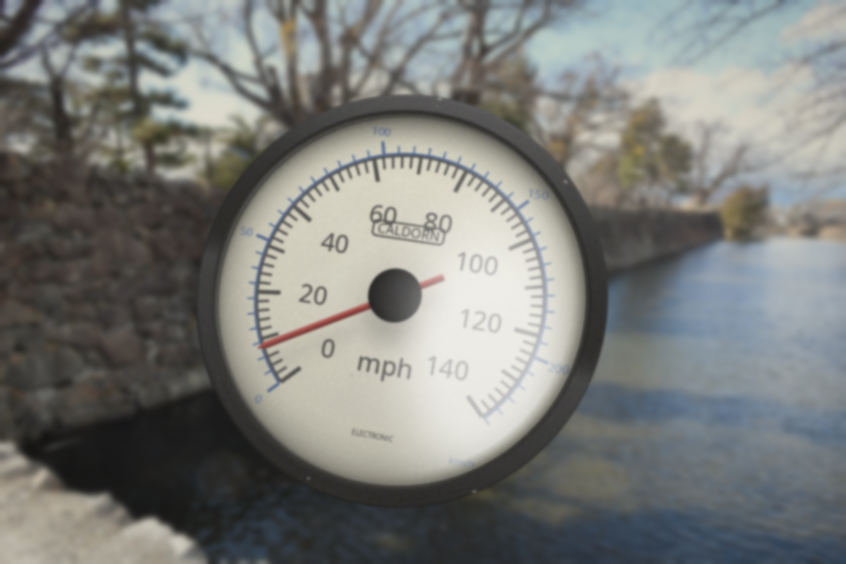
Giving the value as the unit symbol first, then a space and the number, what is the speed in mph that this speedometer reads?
mph 8
